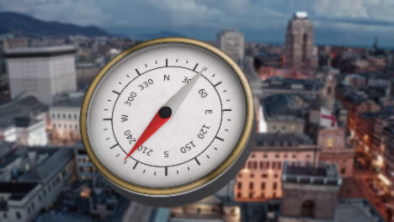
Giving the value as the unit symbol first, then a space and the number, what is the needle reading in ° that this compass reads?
° 220
